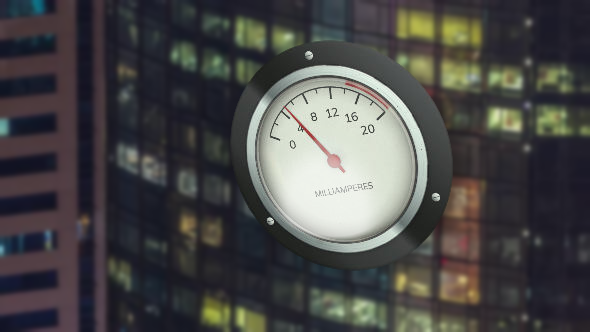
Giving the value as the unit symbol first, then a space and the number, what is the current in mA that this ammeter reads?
mA 5
